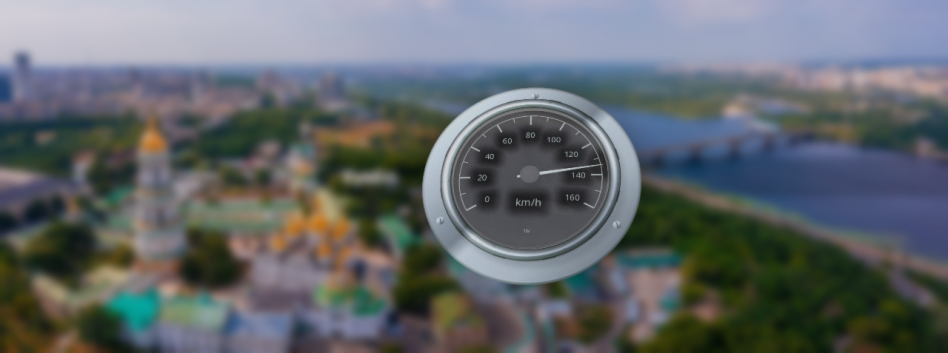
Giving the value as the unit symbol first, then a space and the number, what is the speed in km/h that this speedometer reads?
km/h 135
